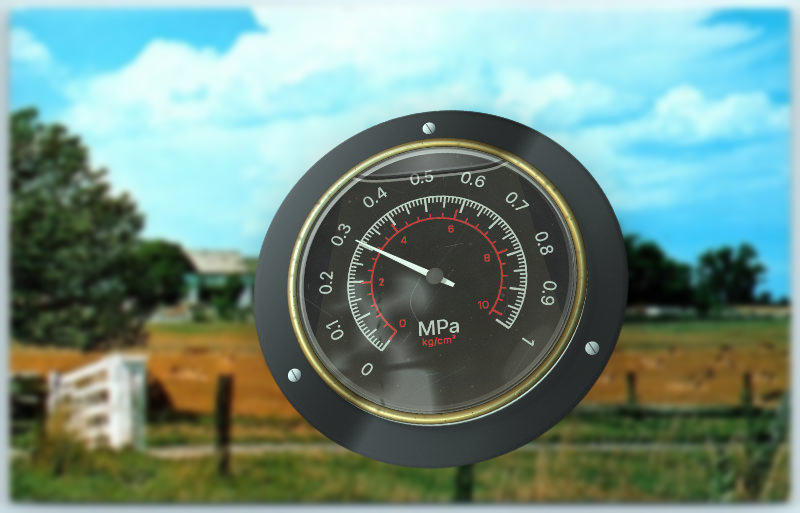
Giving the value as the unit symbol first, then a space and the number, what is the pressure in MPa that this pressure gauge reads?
MPa 0.3
